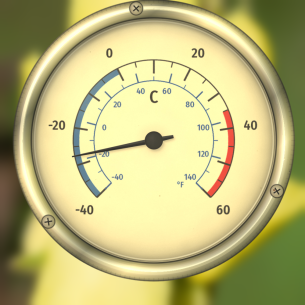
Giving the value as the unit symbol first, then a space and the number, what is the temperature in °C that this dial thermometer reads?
°C -27.5
